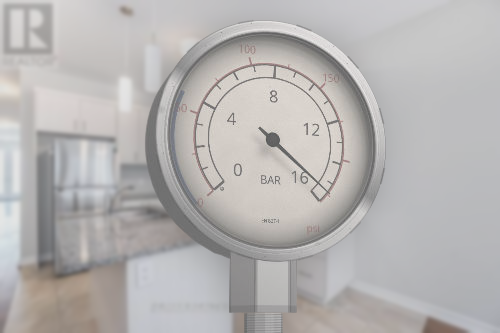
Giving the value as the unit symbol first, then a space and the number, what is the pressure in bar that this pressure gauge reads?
bar 15.5
